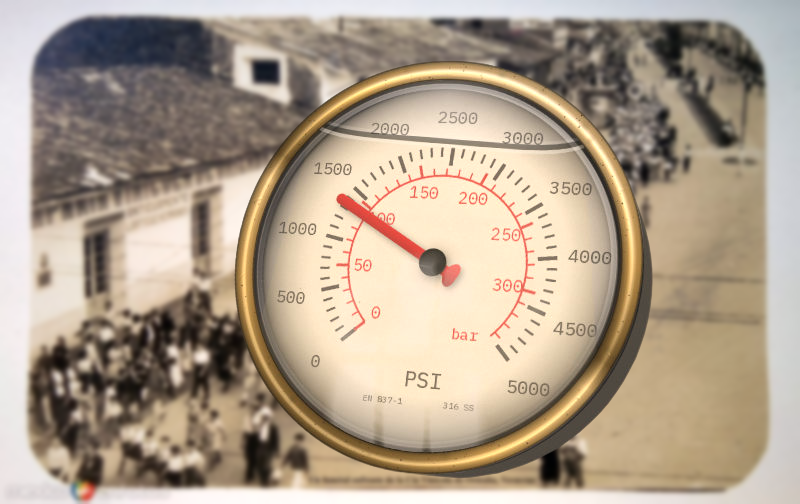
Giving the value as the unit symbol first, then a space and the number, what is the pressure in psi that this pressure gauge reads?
psi 1350
